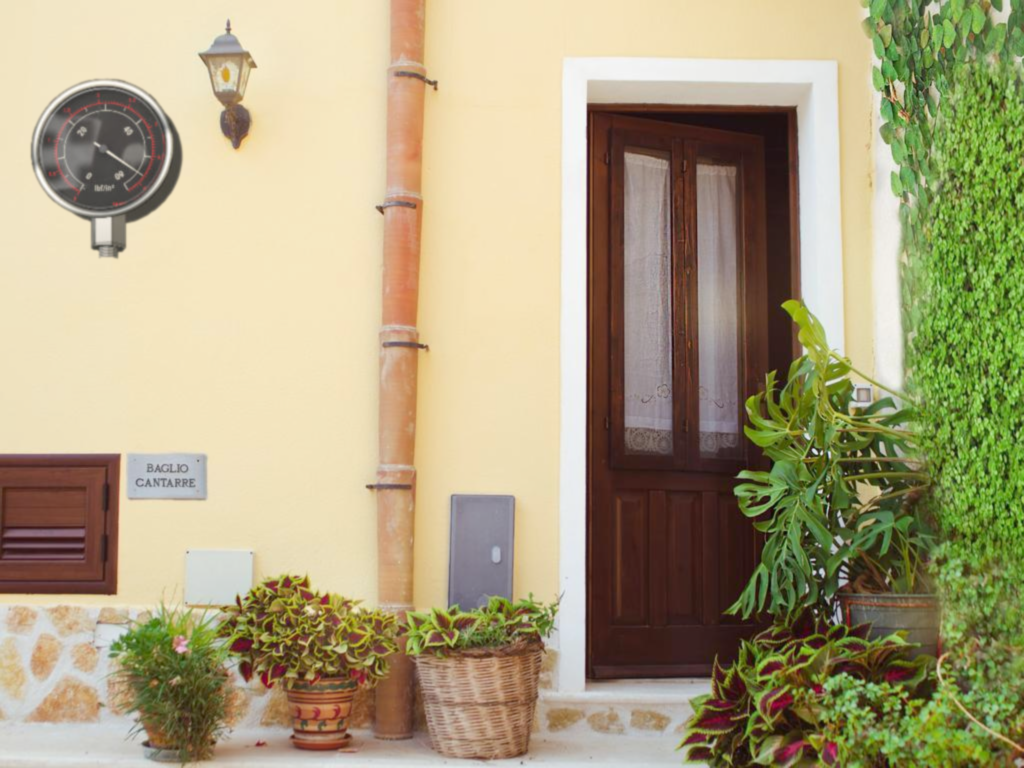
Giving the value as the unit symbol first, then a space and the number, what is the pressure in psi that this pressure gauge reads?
psi 55
